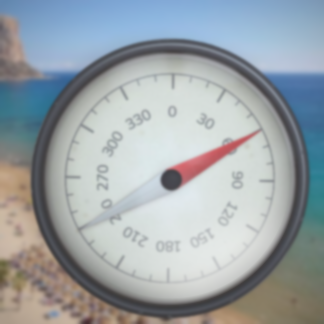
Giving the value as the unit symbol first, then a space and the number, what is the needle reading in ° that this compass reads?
° 60
